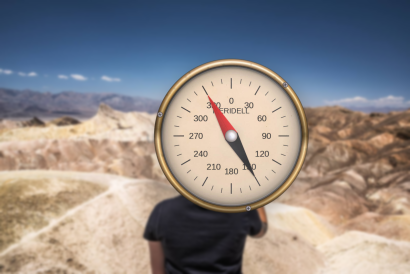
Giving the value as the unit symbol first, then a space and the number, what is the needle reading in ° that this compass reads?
° 330
